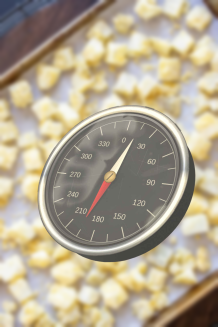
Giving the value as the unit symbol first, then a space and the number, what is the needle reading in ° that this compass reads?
° 195
